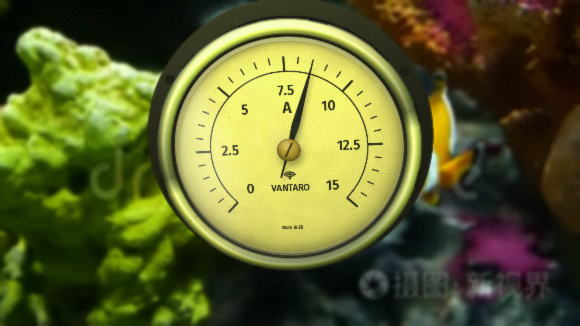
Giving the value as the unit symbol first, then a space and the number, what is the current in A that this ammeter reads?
A 8.5
